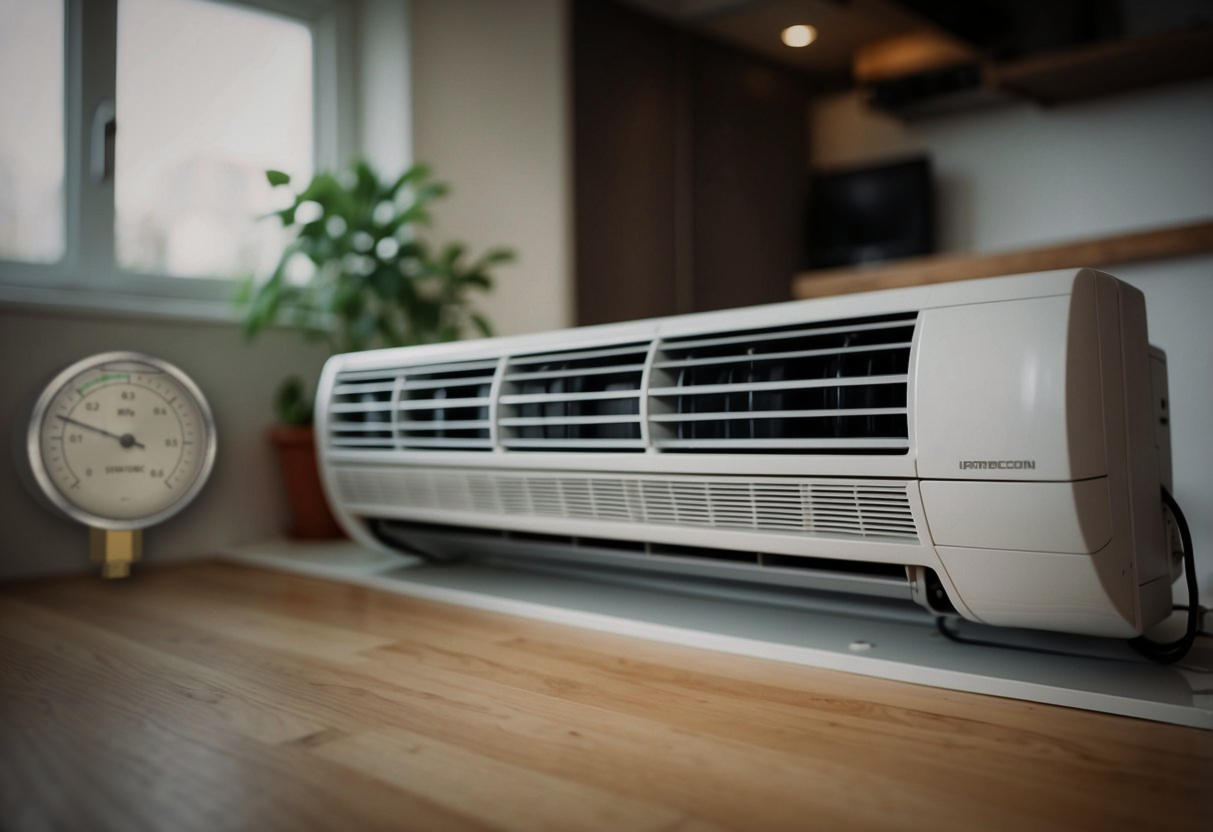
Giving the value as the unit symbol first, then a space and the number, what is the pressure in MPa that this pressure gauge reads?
MPa 0.14
